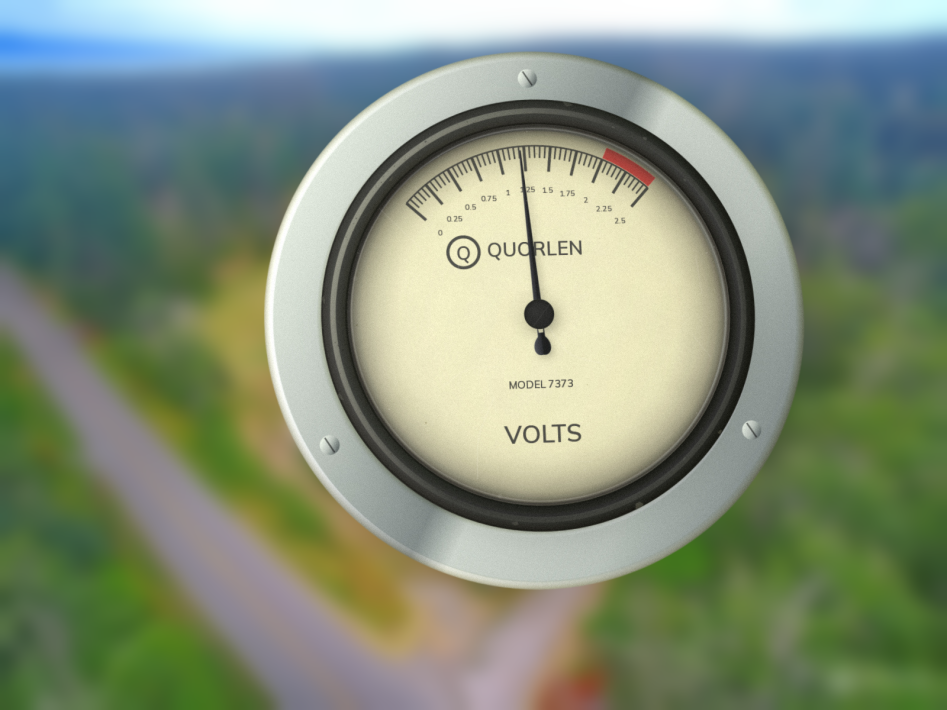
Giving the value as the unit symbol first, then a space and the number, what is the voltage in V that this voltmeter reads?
V 1.2
